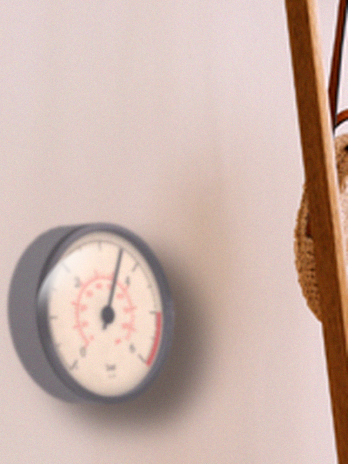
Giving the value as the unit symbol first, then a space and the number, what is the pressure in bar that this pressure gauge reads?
bar 3.5
